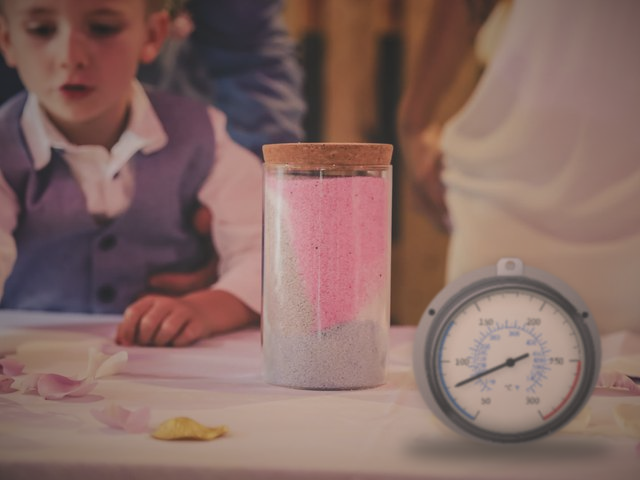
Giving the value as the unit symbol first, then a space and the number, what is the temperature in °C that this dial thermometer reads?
°C 80
